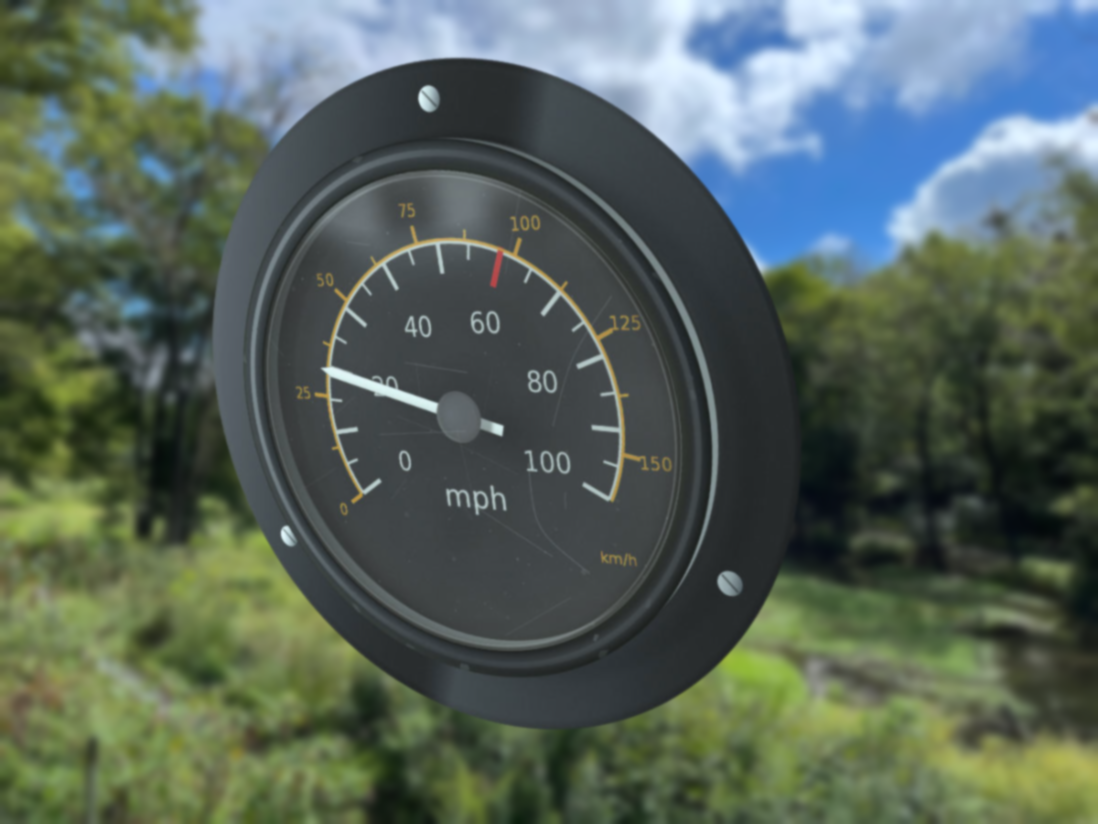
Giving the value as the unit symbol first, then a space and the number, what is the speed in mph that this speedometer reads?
mph 20
